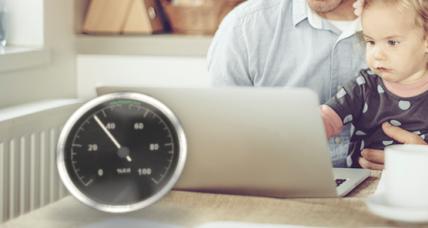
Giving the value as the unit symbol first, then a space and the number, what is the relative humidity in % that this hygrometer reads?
% 36
